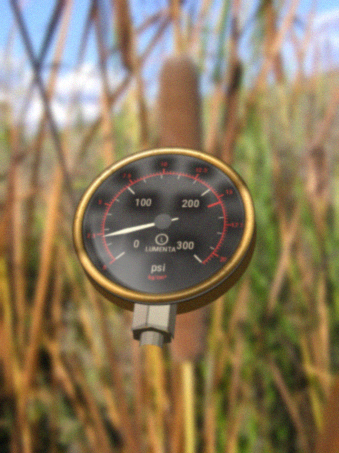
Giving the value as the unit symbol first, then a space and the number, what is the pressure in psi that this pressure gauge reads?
psi 30
